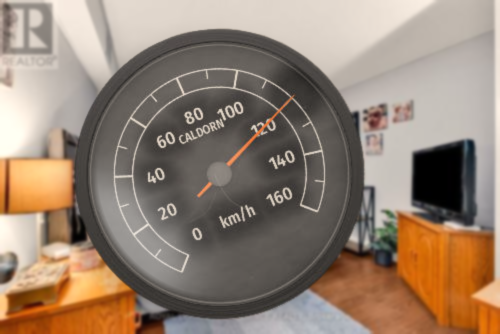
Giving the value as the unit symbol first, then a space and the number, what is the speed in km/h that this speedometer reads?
km/h 120
